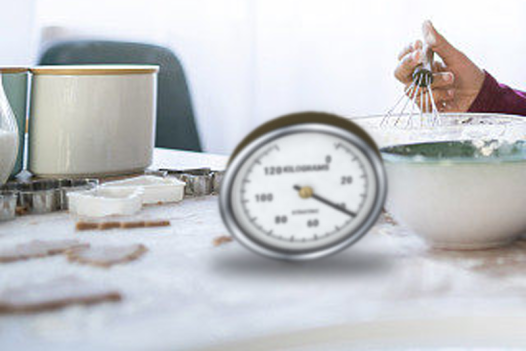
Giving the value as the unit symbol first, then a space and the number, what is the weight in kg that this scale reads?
kg 40
